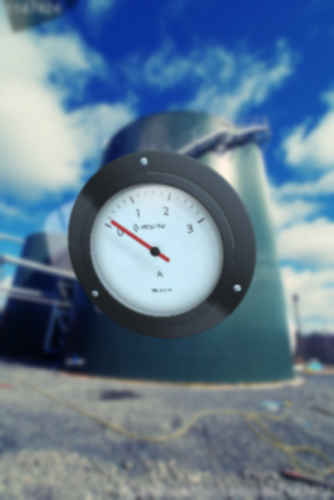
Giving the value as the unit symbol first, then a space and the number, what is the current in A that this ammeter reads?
A 0.2
